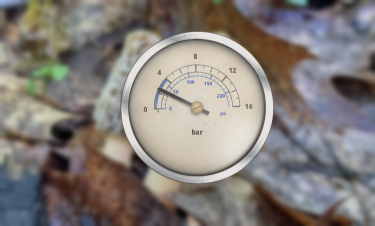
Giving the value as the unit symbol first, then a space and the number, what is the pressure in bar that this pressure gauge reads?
bar 2.5
